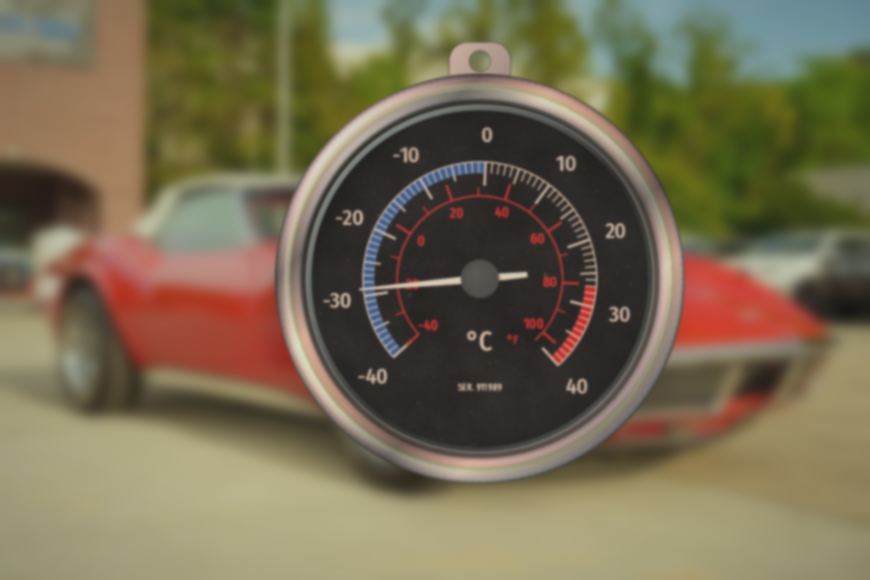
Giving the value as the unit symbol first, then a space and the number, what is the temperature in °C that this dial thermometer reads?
°C -29
